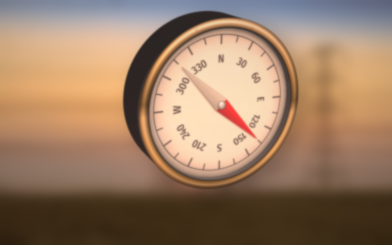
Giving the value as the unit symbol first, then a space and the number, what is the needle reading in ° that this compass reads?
° 135
